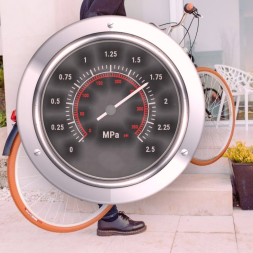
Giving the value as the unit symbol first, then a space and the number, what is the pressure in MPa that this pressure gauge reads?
MPa 1.75
